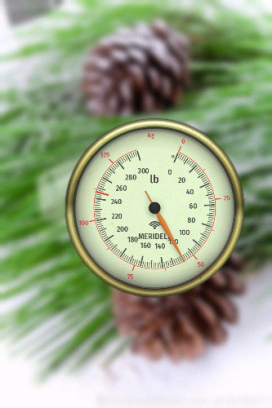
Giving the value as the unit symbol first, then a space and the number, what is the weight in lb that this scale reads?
lb 120
